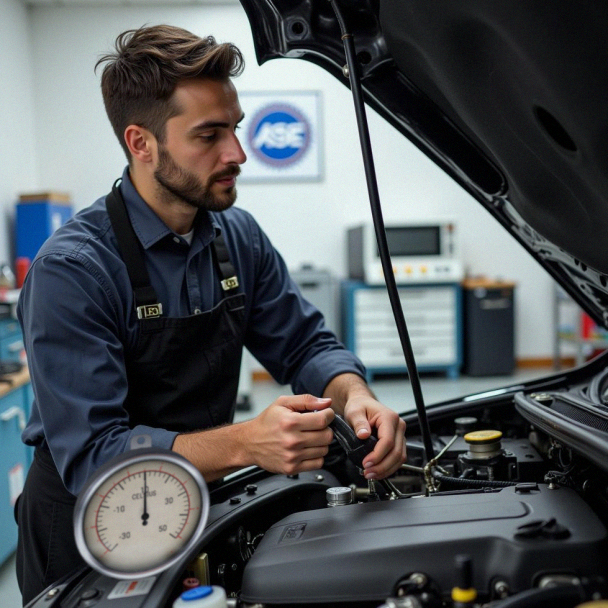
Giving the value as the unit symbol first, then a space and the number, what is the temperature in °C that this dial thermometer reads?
°C 10
